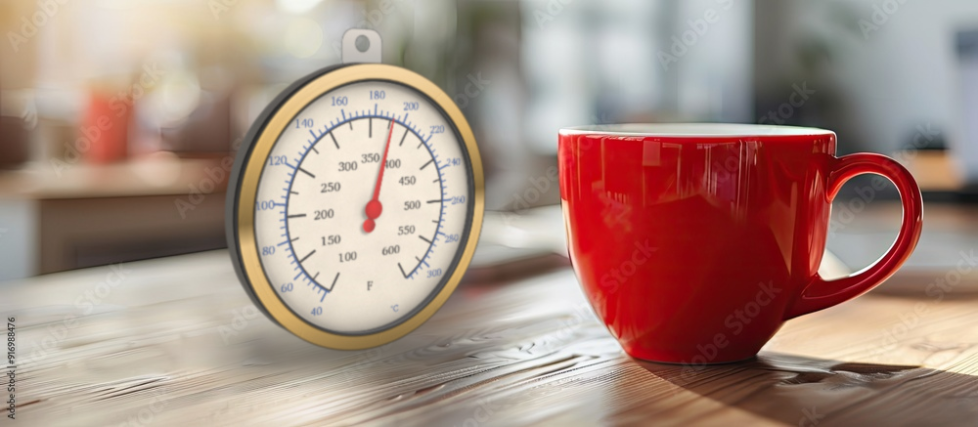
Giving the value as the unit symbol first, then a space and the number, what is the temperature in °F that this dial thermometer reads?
°F 375
